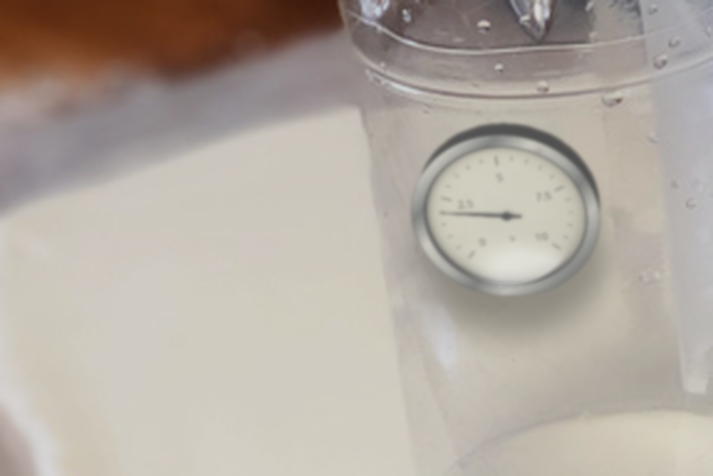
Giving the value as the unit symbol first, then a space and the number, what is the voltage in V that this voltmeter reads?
V 2
